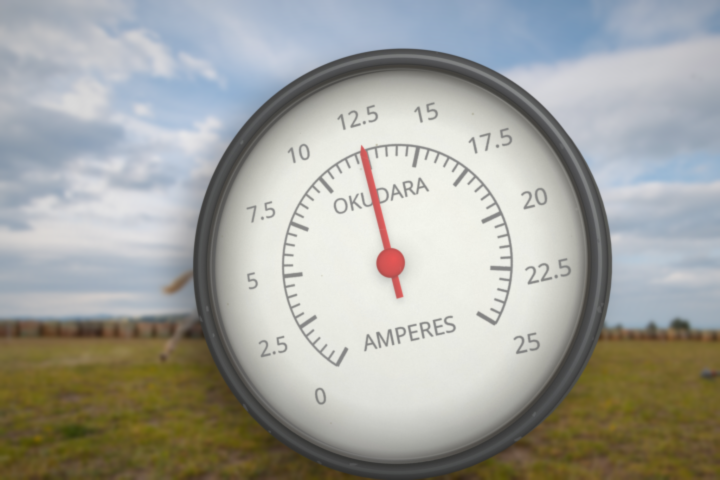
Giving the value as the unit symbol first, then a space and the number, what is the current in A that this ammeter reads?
A 12.5
